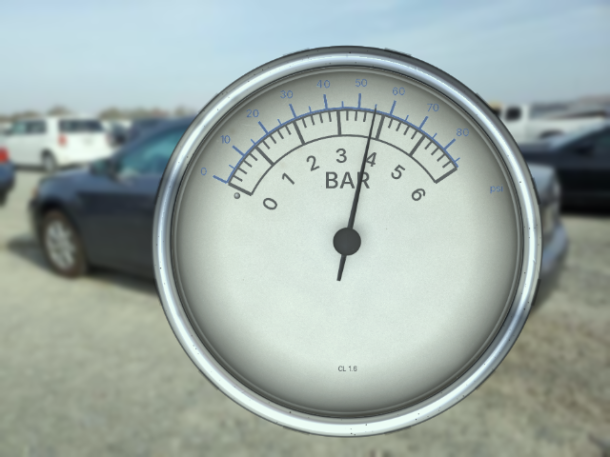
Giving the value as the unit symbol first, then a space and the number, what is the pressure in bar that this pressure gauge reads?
bar 3.8
